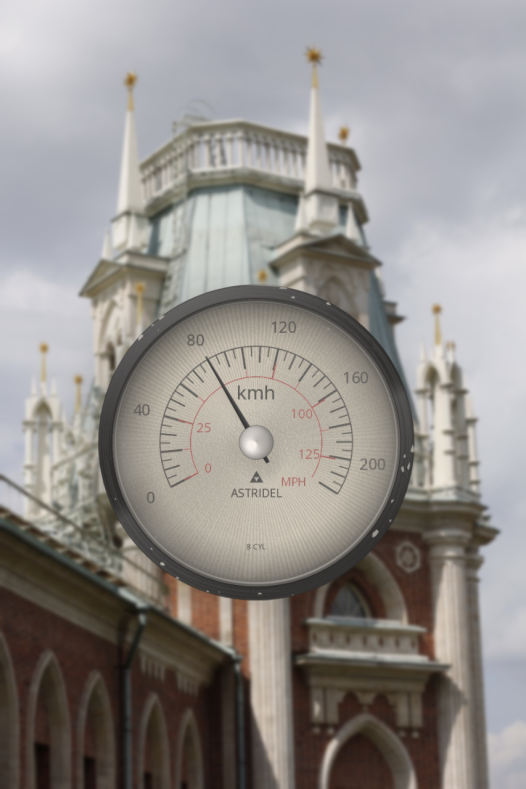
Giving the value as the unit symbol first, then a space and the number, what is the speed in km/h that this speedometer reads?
km/h 80
